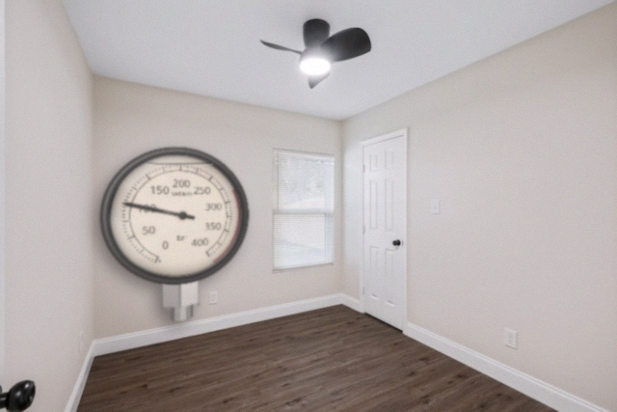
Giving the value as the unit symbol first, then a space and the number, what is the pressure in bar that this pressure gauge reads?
bar 100
